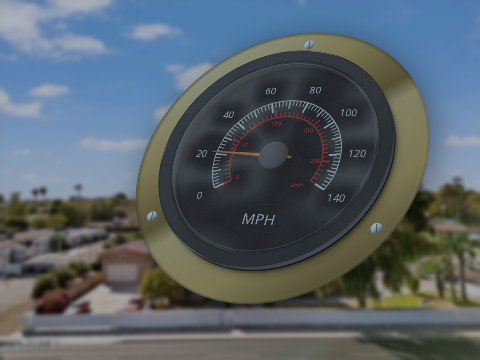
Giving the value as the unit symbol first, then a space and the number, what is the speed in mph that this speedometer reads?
mph 20
